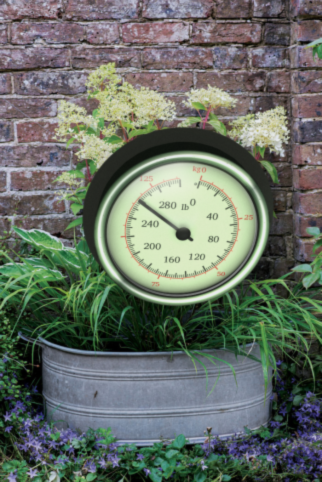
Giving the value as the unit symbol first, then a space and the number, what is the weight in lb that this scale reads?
lb 260
